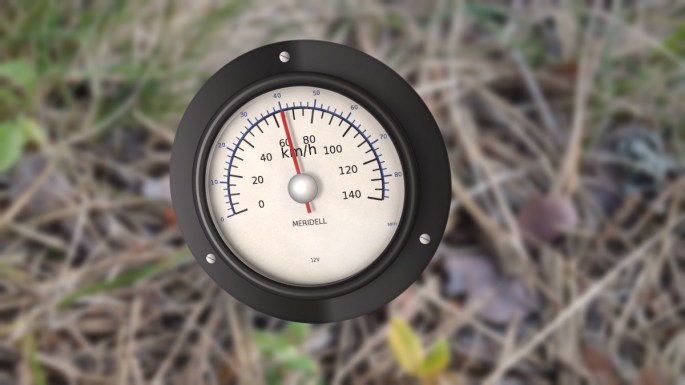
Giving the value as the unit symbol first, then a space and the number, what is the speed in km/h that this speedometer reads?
km/h 65
